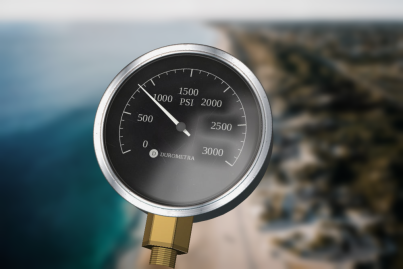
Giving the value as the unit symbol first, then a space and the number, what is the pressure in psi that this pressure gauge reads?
psi 850
